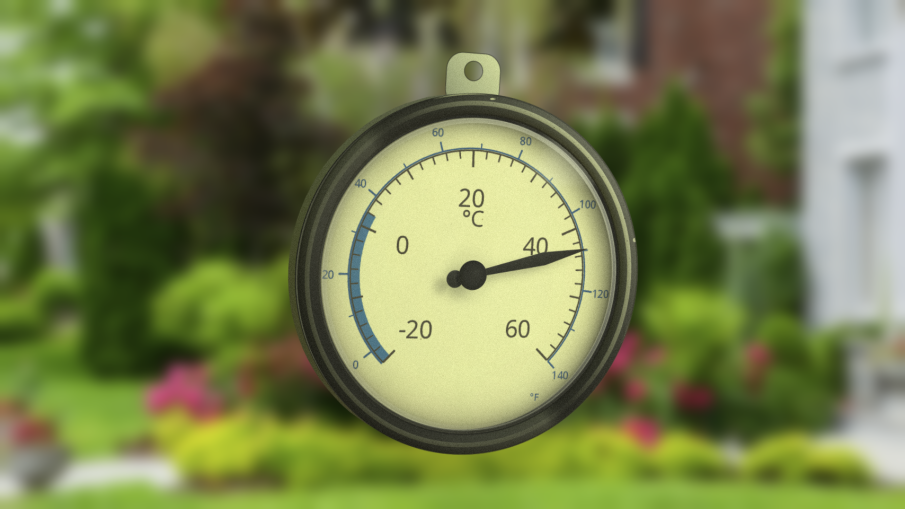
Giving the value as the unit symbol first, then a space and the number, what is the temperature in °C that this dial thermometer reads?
°C 43
